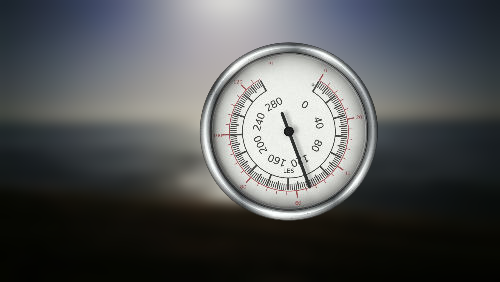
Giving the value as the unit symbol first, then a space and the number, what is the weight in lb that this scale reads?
lb 120
